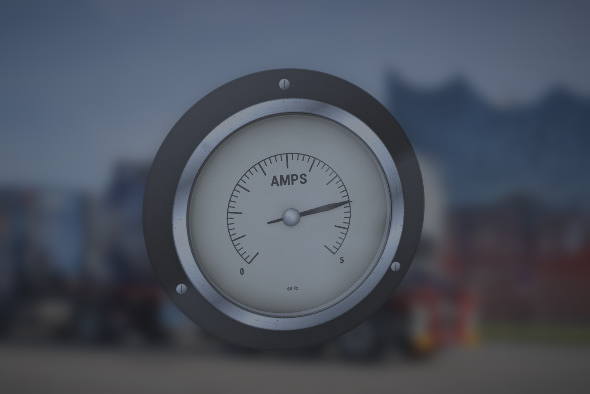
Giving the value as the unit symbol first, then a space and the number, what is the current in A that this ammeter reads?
A 4
